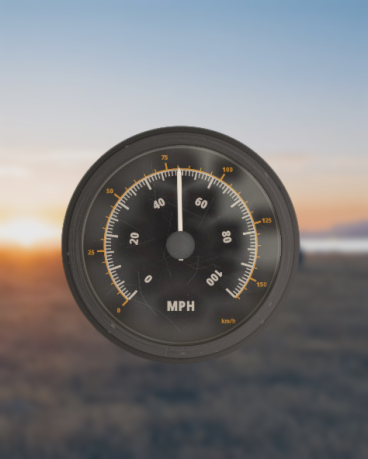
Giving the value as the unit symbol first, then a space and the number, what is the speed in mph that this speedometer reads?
mph 50
